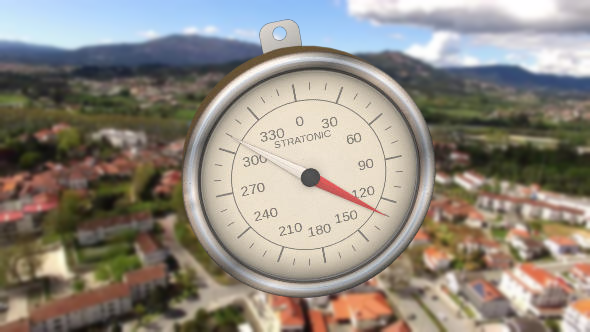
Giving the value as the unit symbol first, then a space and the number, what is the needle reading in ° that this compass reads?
° 130
